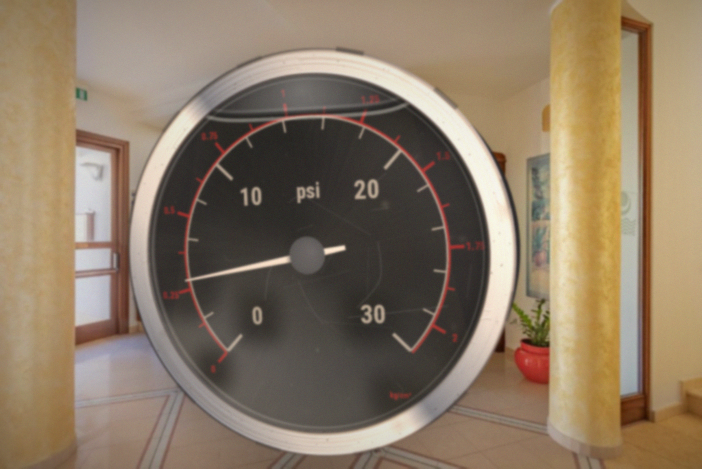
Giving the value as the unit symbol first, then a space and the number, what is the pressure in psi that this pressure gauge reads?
psi 4
